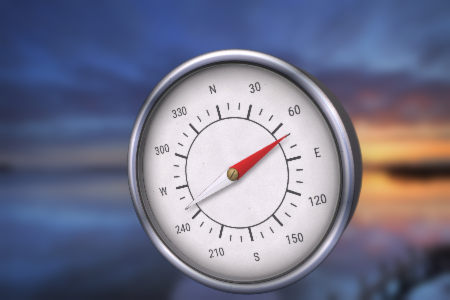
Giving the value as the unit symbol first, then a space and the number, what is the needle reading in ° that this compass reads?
° 70
